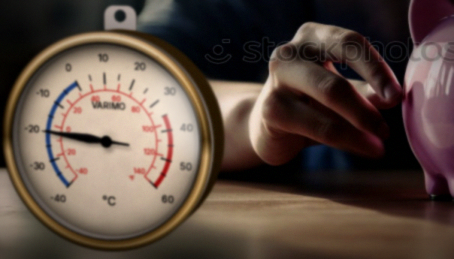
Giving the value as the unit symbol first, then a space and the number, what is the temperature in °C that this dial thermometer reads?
°C -20
